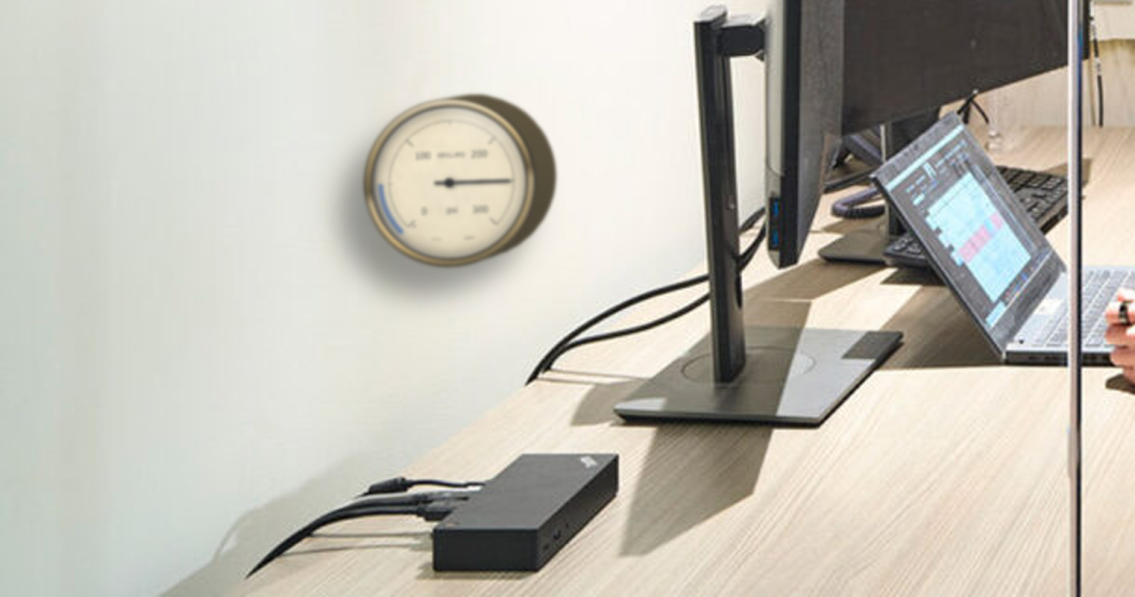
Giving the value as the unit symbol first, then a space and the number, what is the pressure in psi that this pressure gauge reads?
psi 250
